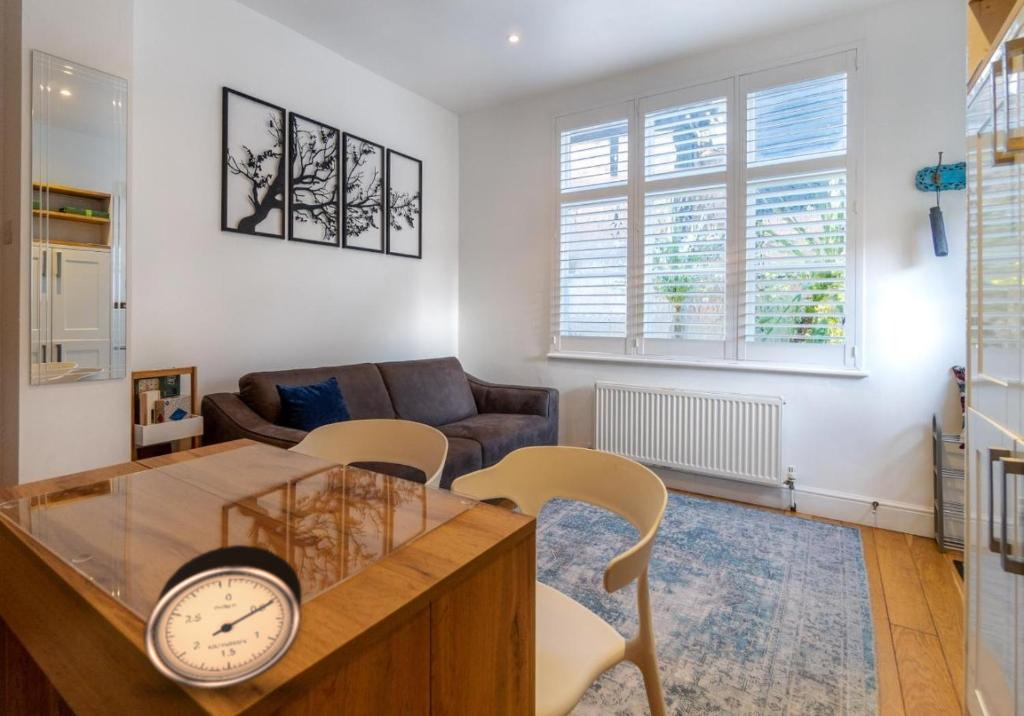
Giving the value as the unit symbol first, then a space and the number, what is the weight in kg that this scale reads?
kg 0.5
